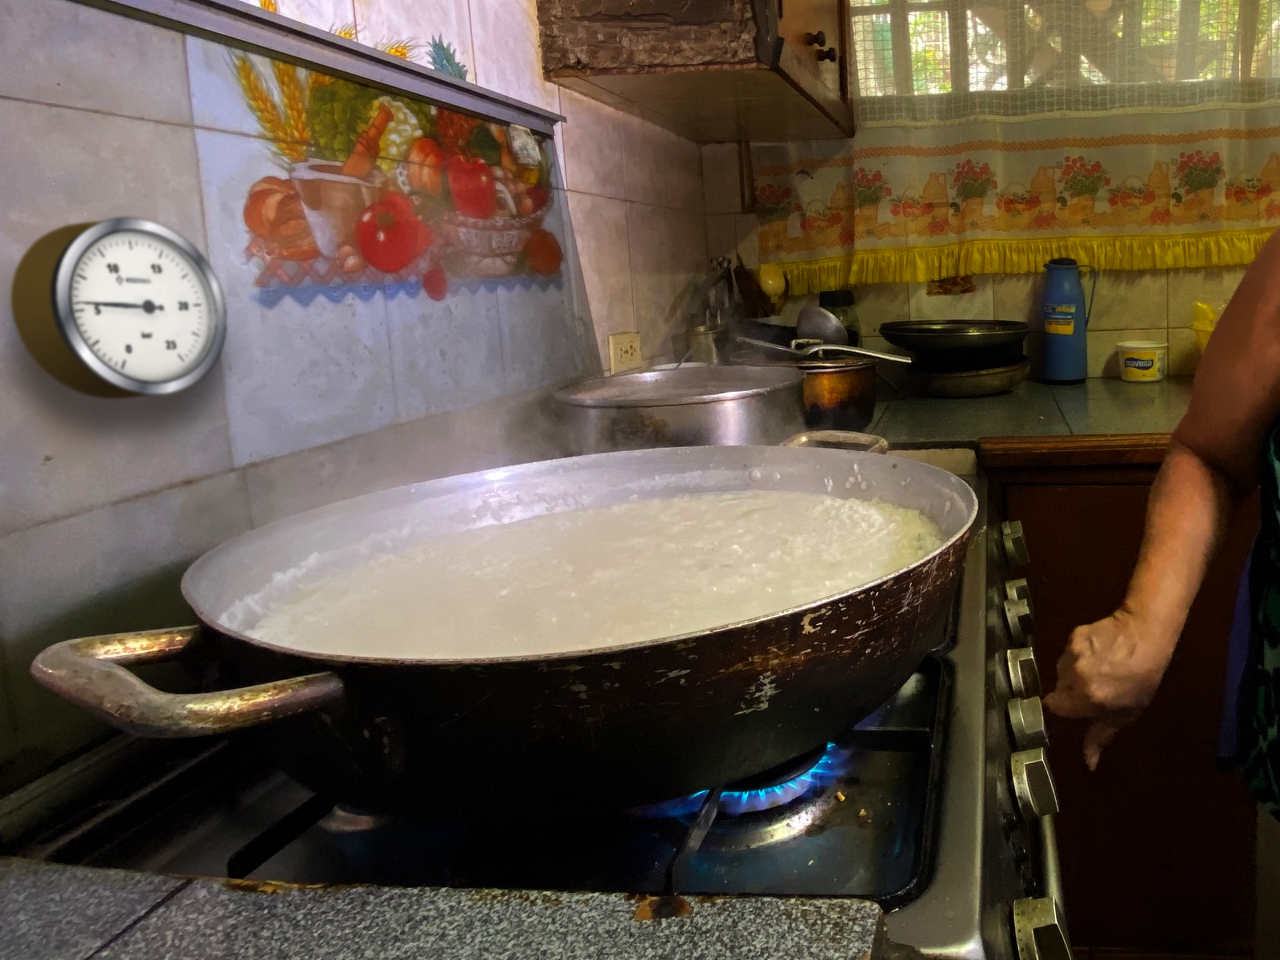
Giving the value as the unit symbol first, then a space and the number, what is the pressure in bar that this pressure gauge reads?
bar 5.5
